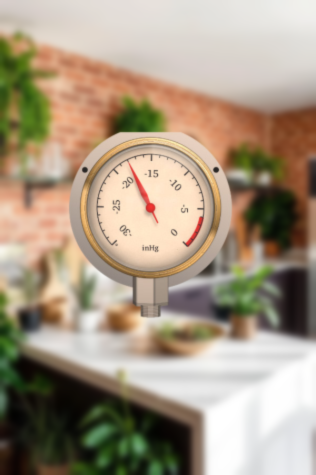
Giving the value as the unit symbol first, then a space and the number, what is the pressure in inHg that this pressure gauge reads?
inHg -18
